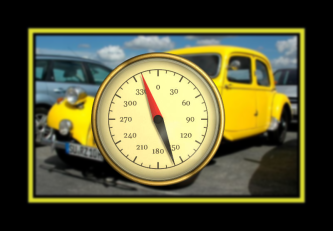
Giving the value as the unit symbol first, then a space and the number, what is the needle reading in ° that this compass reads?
° 340
